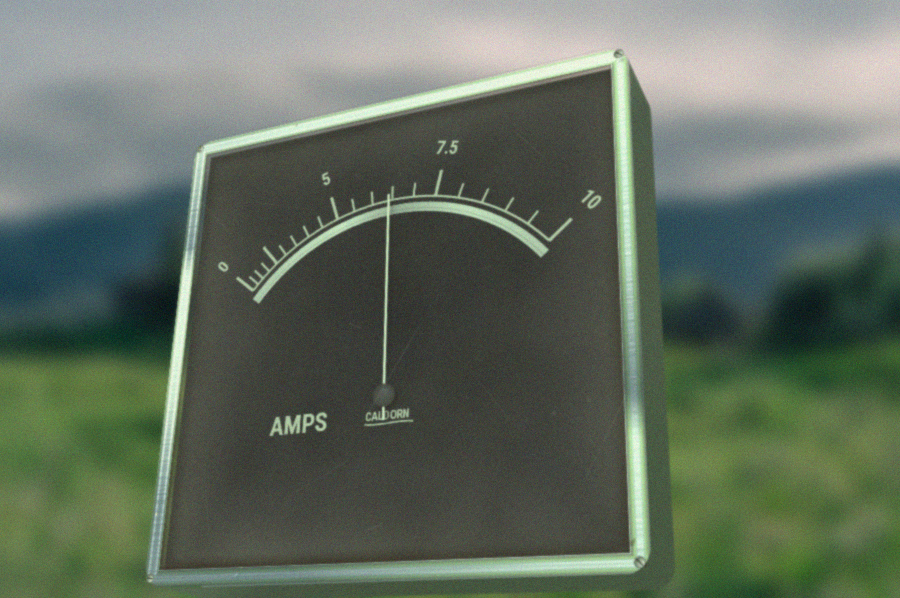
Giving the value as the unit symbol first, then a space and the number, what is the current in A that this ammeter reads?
A 6.5
